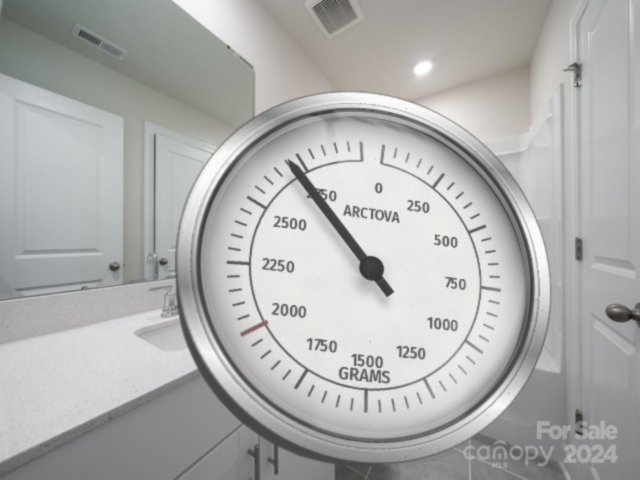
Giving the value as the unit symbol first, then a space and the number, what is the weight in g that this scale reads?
g 2700
